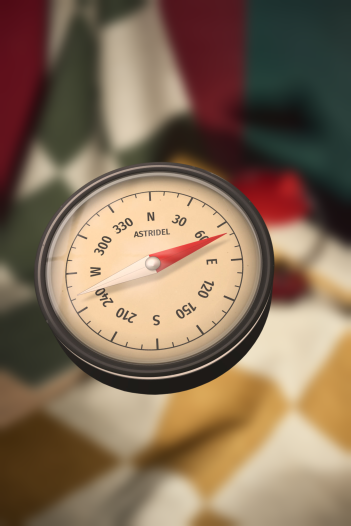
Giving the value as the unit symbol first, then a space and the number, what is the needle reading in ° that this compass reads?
° 70
